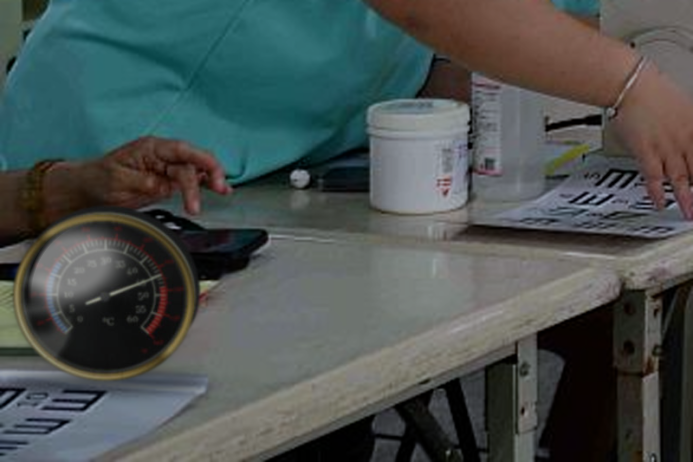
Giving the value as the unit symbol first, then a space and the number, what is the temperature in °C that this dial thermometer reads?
°C 45
